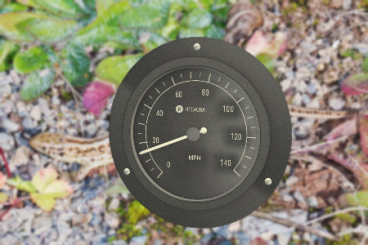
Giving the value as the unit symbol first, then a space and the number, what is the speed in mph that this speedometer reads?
mph 15
